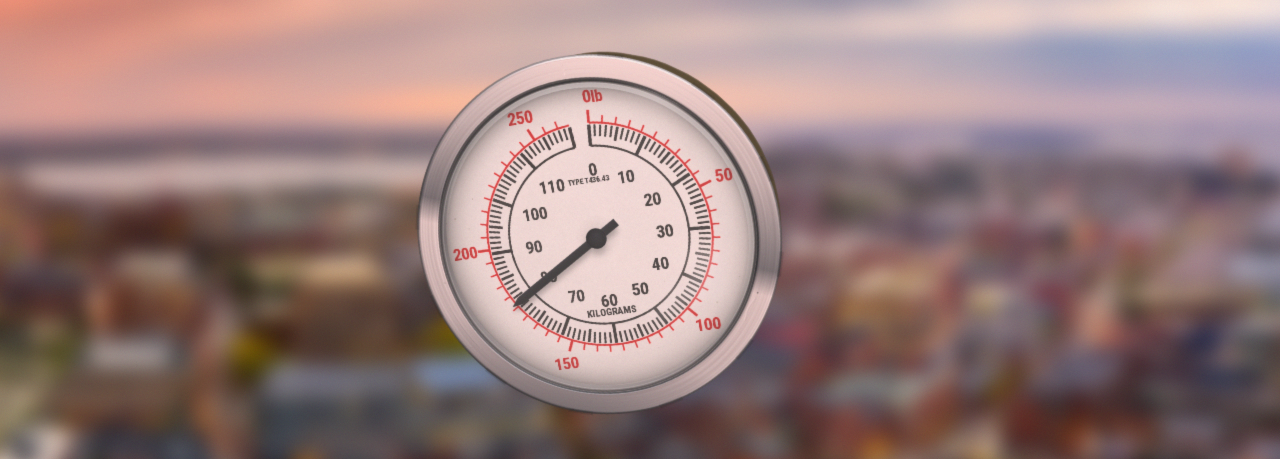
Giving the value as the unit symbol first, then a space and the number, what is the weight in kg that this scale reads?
kg 80
